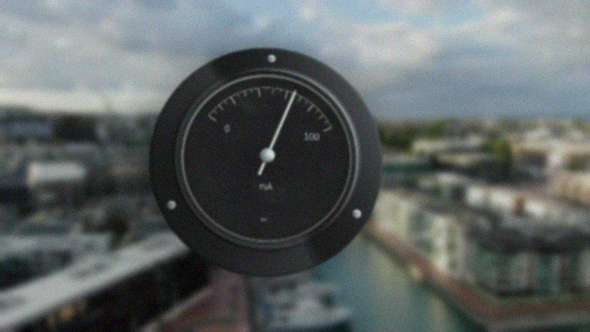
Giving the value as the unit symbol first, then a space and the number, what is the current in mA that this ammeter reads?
mA 65
